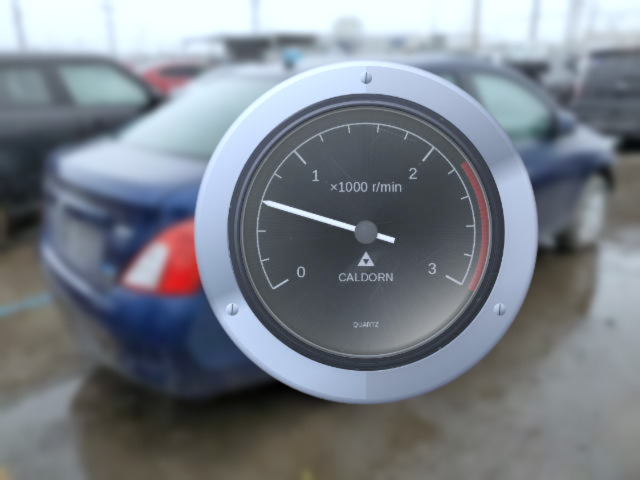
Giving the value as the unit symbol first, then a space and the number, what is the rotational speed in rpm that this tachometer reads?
rpm 600
